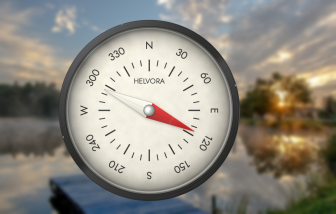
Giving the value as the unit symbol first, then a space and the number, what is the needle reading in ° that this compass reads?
° 115
